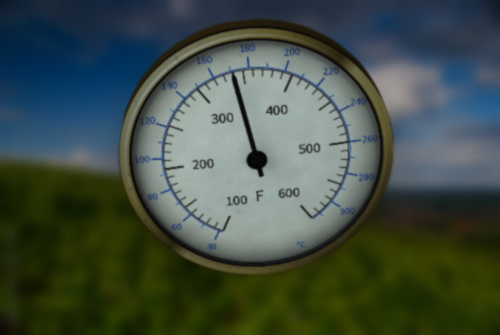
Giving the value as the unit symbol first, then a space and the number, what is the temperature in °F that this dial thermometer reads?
°F 340
